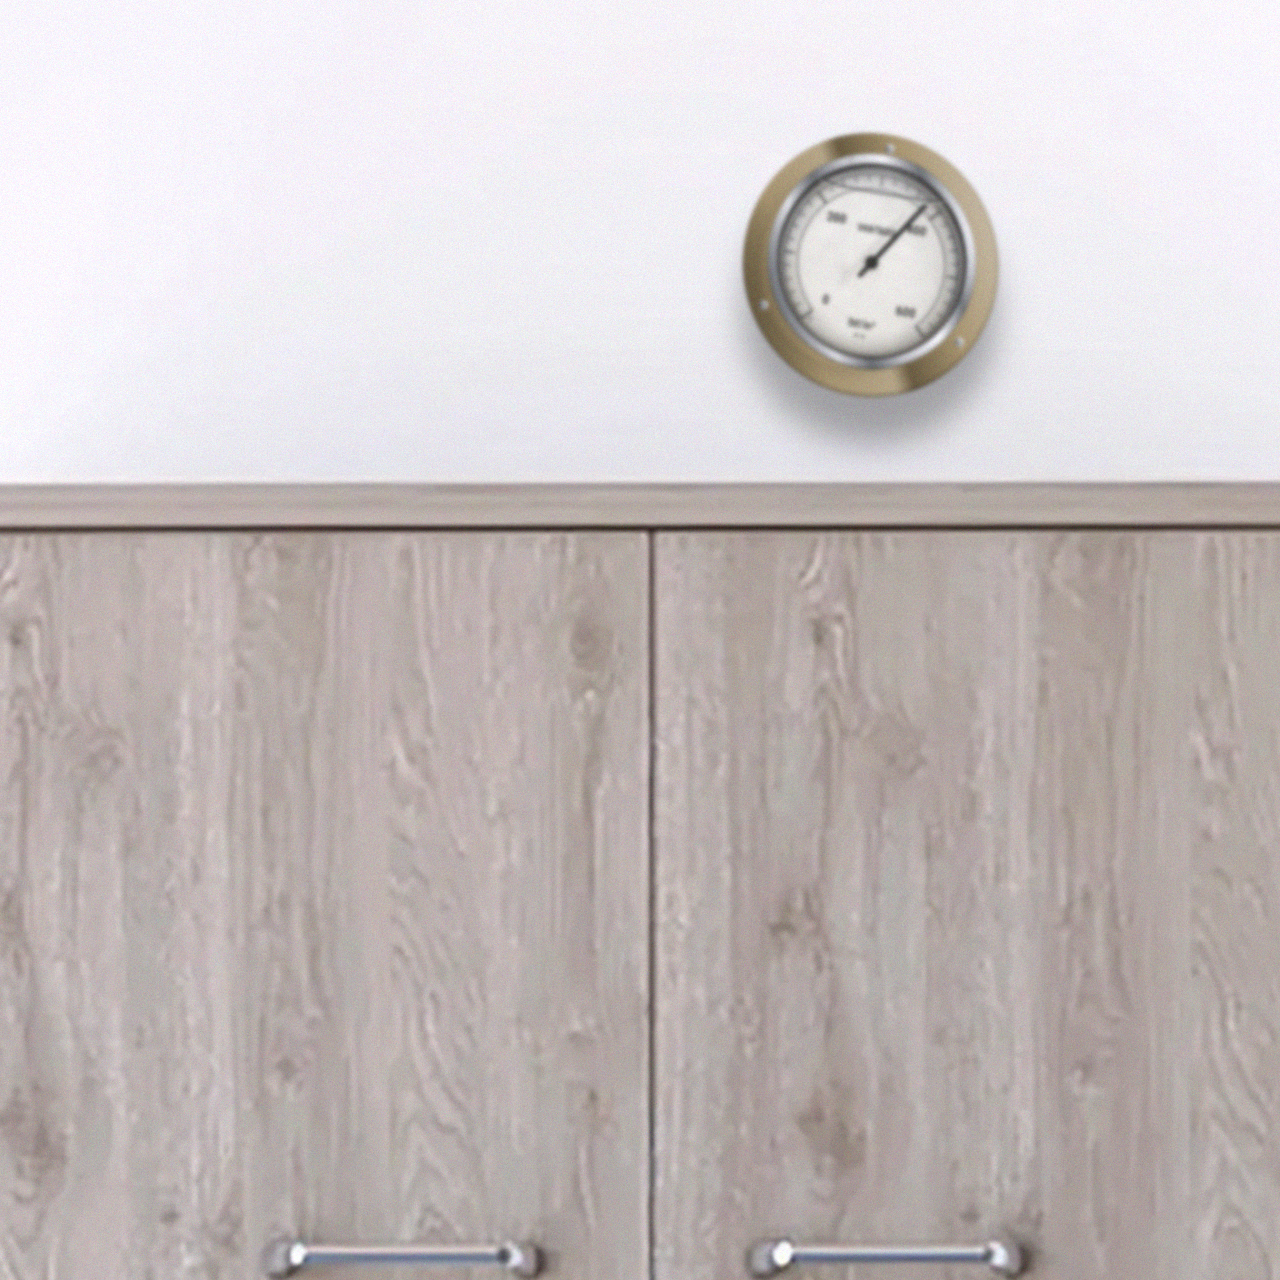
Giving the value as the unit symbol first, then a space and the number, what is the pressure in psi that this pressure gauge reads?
psi 380
